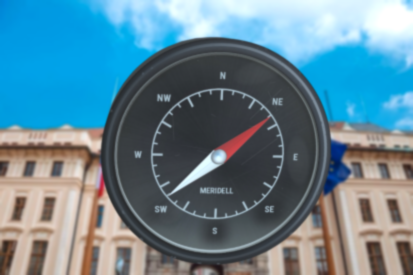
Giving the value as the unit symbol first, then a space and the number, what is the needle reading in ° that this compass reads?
° 50
